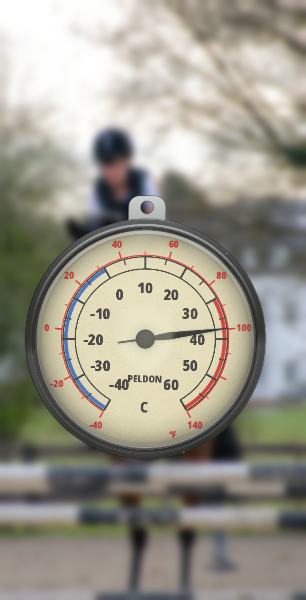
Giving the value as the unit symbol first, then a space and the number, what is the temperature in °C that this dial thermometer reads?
°C 37.5
